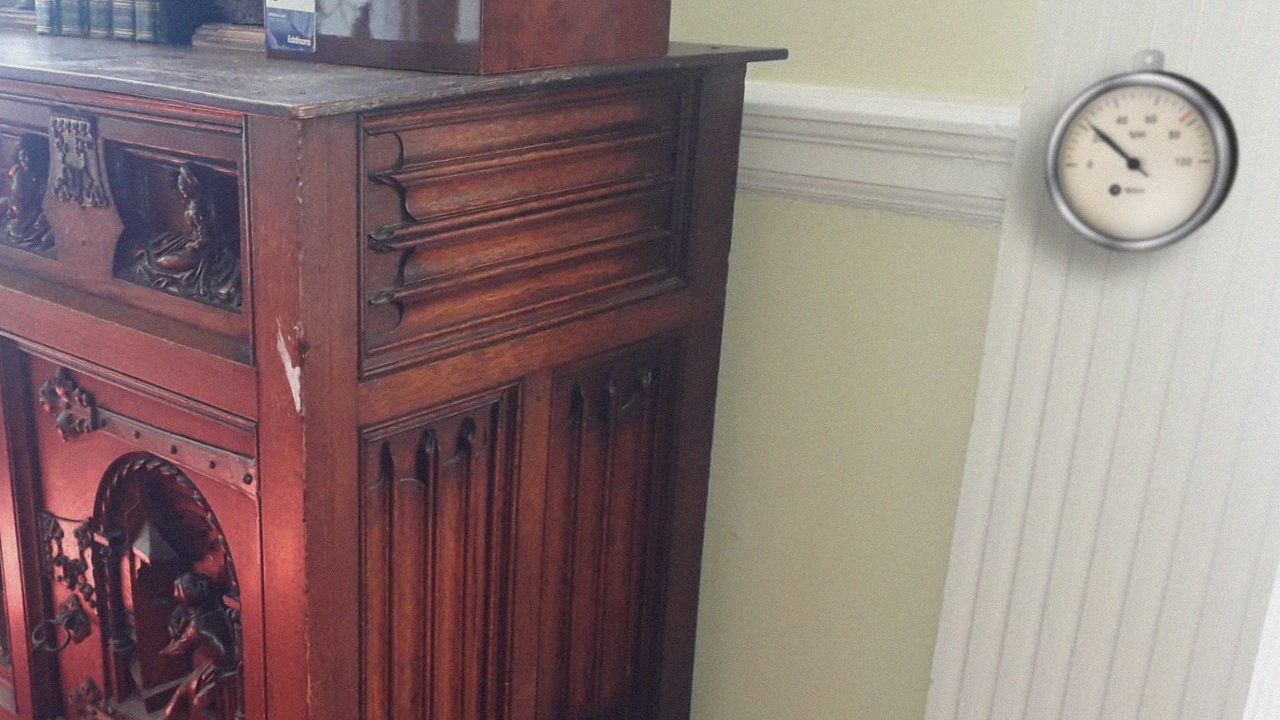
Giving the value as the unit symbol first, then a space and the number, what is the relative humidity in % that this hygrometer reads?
% 24
